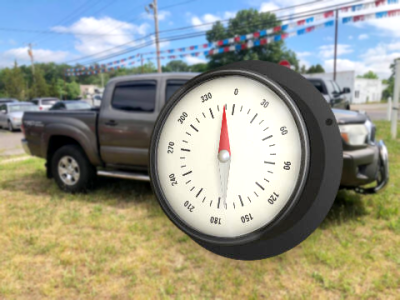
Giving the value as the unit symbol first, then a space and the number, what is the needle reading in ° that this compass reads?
° 350
